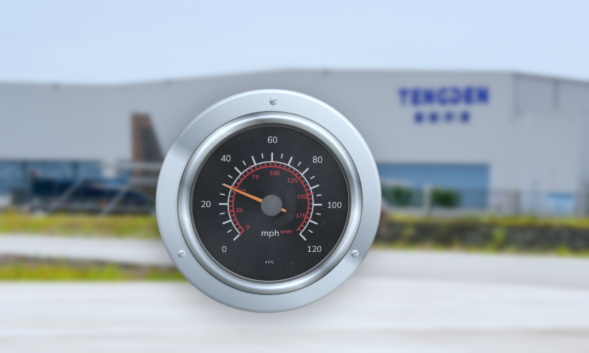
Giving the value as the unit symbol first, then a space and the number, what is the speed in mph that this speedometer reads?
mph 30
